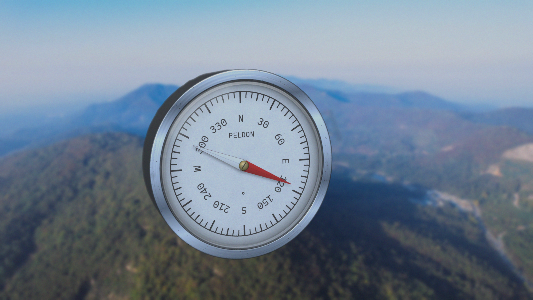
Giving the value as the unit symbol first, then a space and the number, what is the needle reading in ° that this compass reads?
° 115
